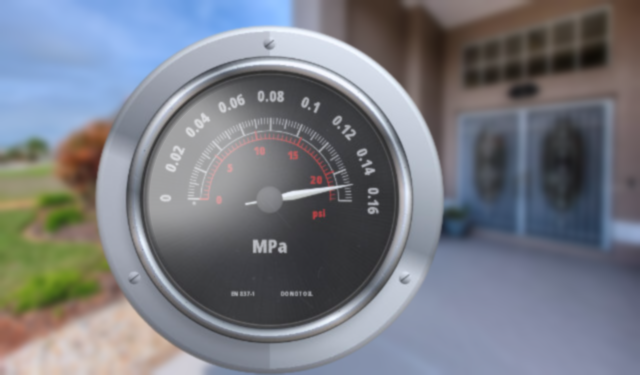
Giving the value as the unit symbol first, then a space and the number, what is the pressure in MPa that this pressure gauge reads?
MPa 0.15
